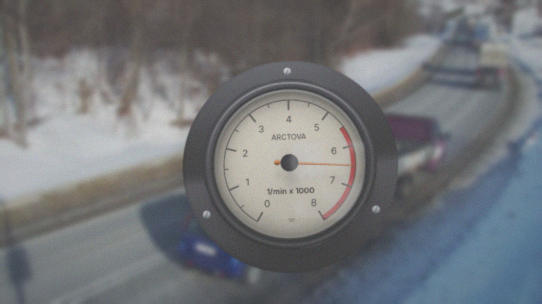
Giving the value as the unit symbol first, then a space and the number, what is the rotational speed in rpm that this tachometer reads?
rpm 6500
